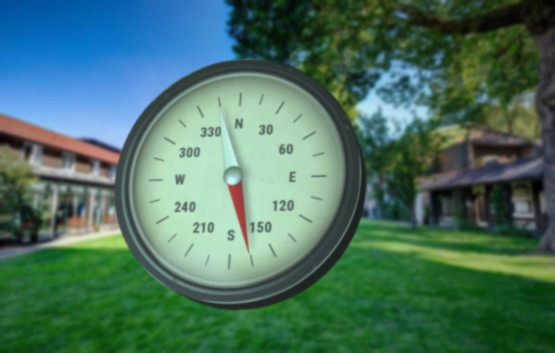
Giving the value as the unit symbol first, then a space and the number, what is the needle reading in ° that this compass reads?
° 165
